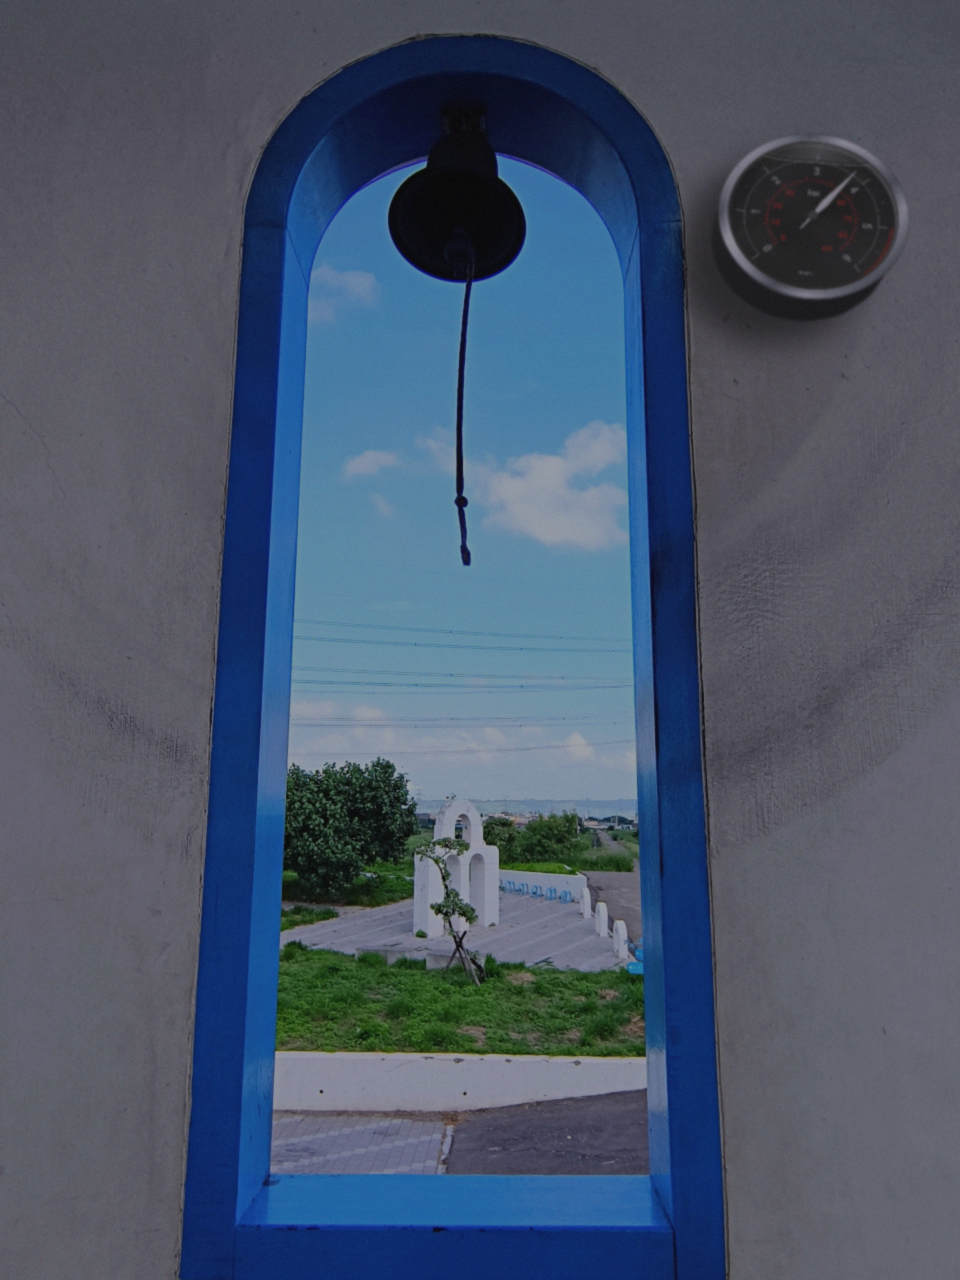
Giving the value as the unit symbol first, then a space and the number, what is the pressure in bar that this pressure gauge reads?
bar 3.75
